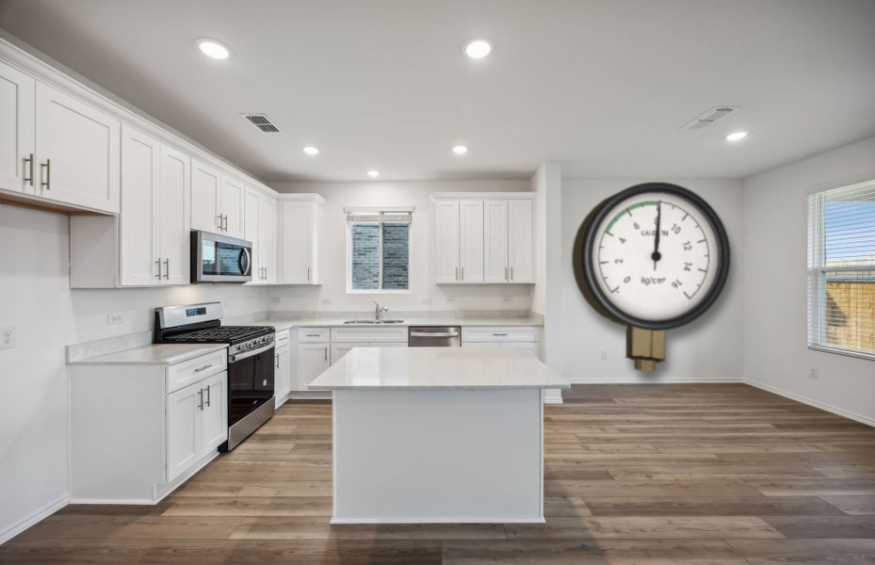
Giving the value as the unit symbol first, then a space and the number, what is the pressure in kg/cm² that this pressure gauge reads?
kg/cm² 8
